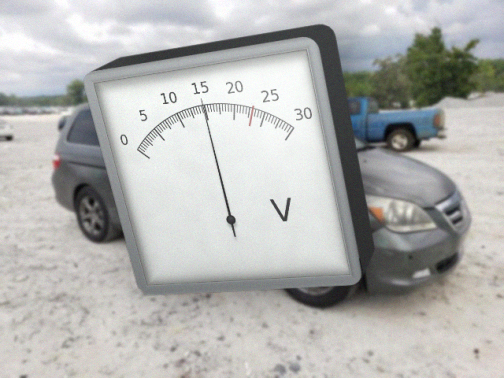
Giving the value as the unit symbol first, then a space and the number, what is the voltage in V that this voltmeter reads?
V 15
